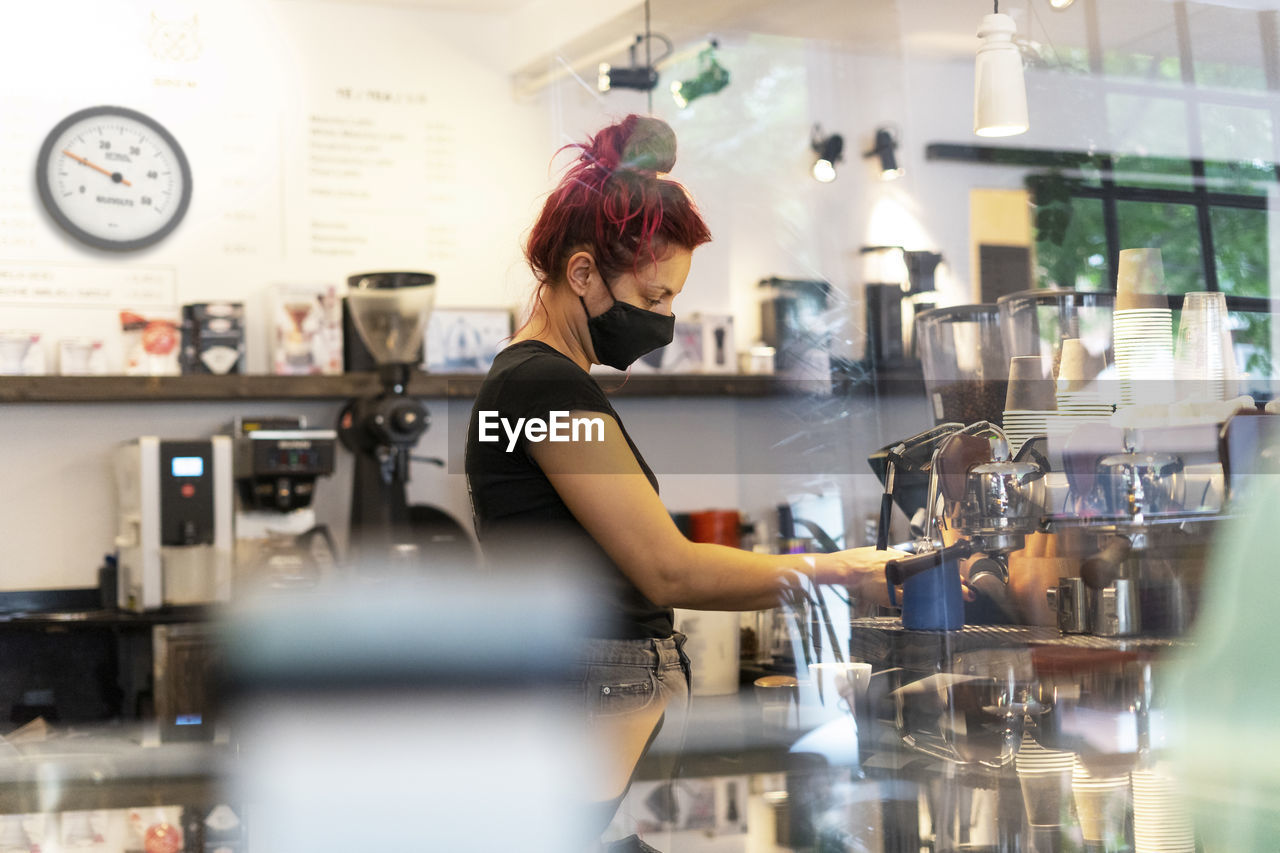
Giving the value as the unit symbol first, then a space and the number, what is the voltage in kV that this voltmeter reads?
kV 10
